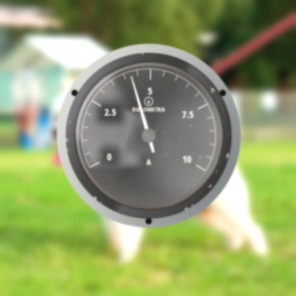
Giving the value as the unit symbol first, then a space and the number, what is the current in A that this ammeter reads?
A 4.25
